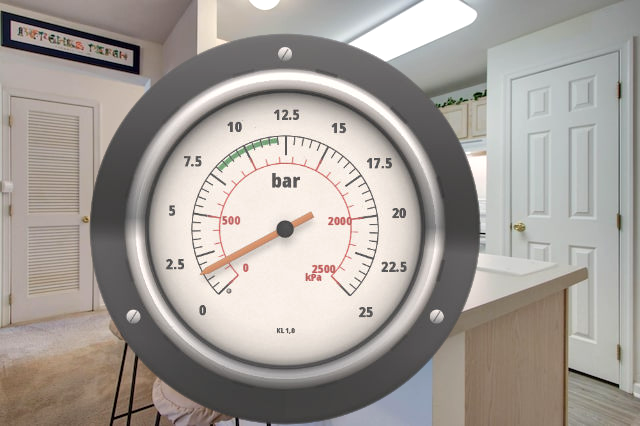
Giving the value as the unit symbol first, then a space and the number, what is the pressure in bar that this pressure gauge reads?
bar 1.5
